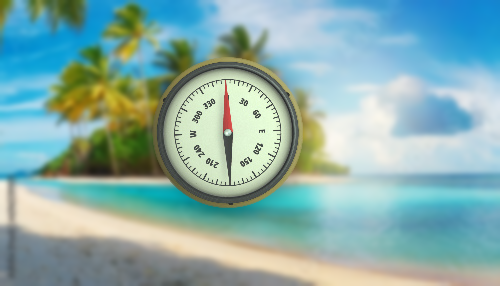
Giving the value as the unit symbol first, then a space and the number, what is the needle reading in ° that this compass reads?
° 0
